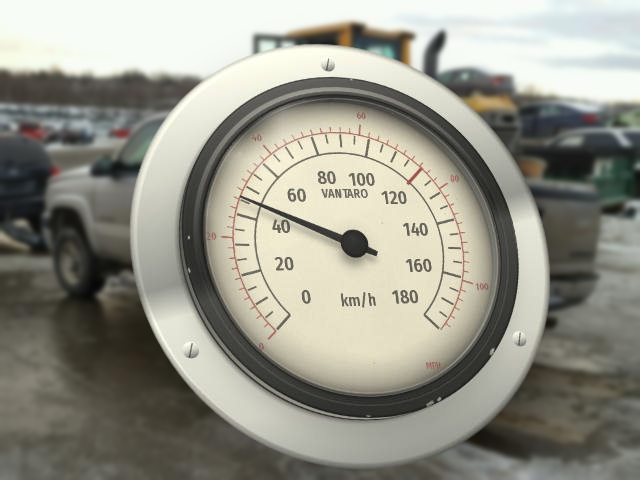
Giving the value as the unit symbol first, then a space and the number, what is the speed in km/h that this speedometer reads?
km/h 45
